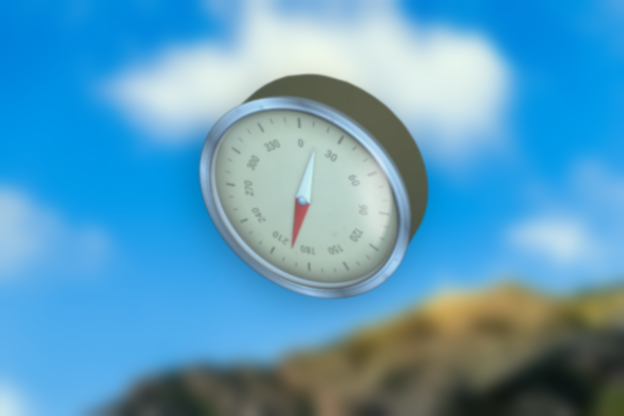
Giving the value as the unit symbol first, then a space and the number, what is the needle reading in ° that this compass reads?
° 195
